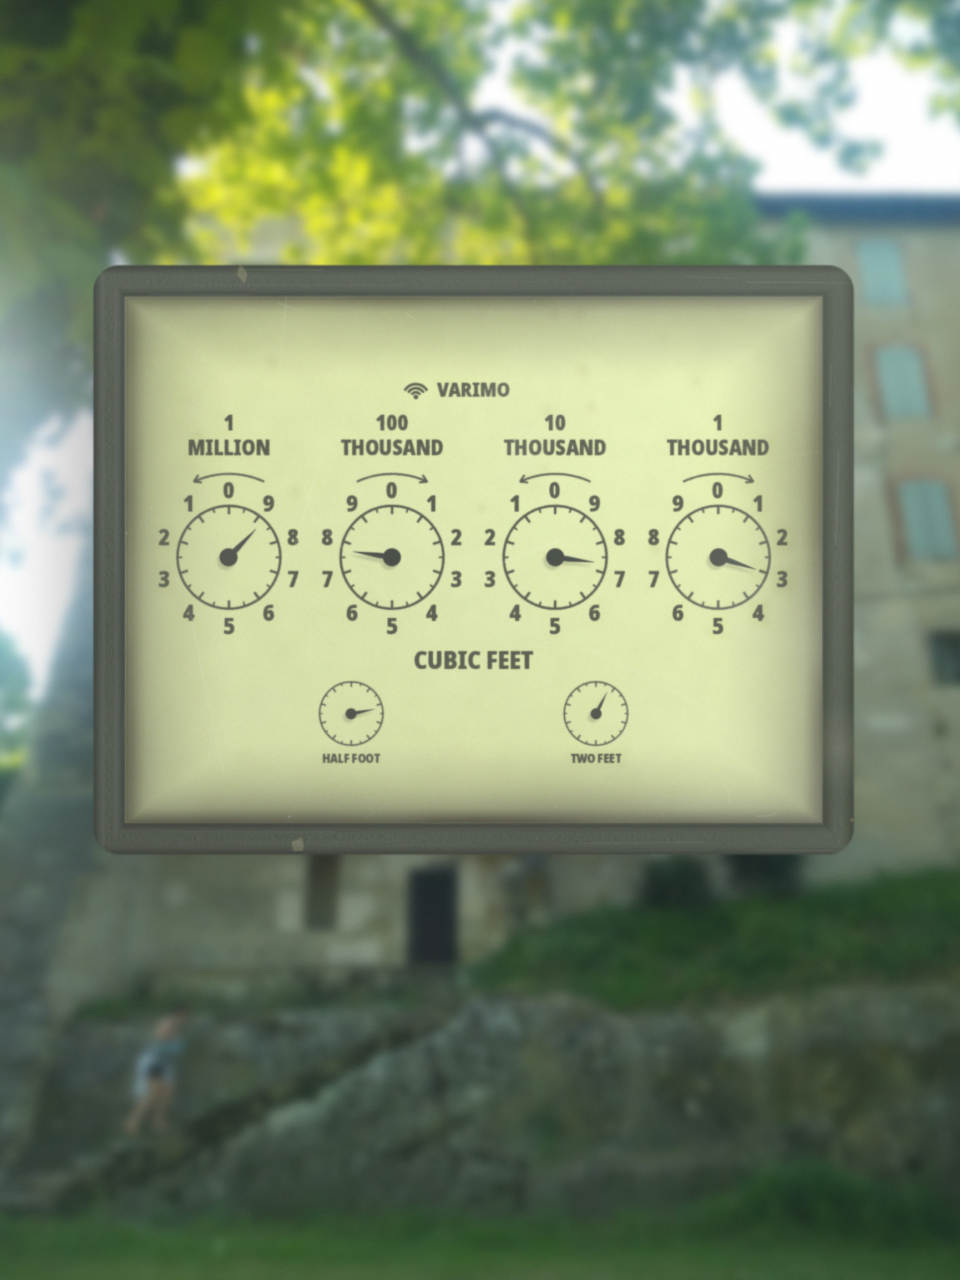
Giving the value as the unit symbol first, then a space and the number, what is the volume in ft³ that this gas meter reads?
ft³ 877300
